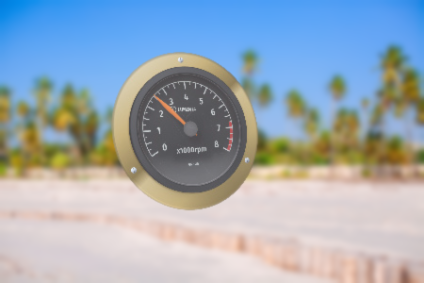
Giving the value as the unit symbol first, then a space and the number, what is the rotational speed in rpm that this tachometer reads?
rpm 2500
